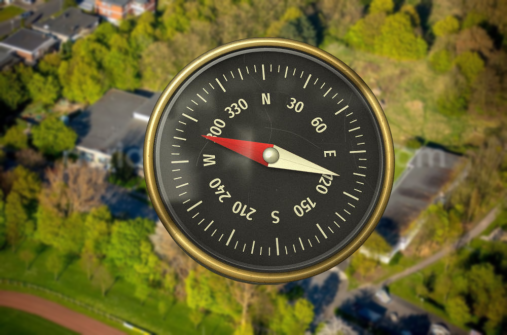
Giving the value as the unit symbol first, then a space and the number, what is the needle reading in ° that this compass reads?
° 290
